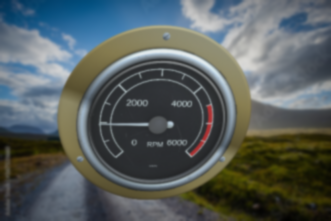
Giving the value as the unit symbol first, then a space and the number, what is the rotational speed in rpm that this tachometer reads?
rpm 1000
